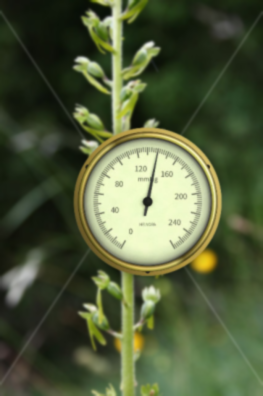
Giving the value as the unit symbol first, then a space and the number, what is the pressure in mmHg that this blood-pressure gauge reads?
mmHg 140
